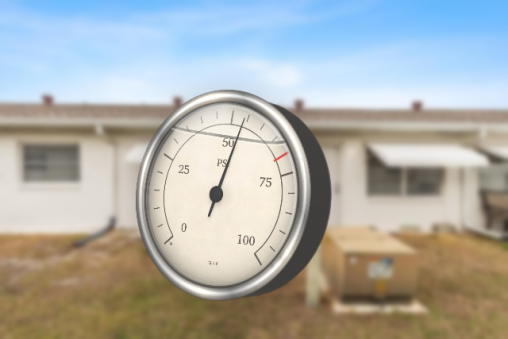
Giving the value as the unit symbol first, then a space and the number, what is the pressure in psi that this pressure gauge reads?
psi 55
